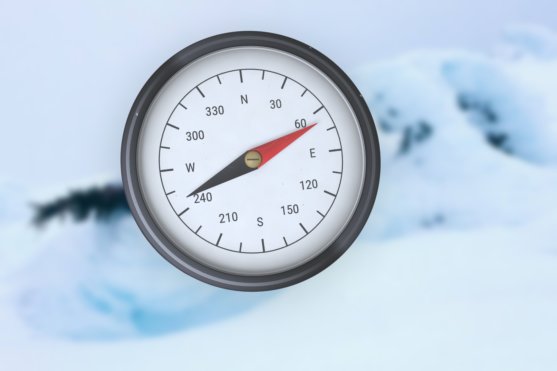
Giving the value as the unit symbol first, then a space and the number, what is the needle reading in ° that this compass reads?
° 67.5
